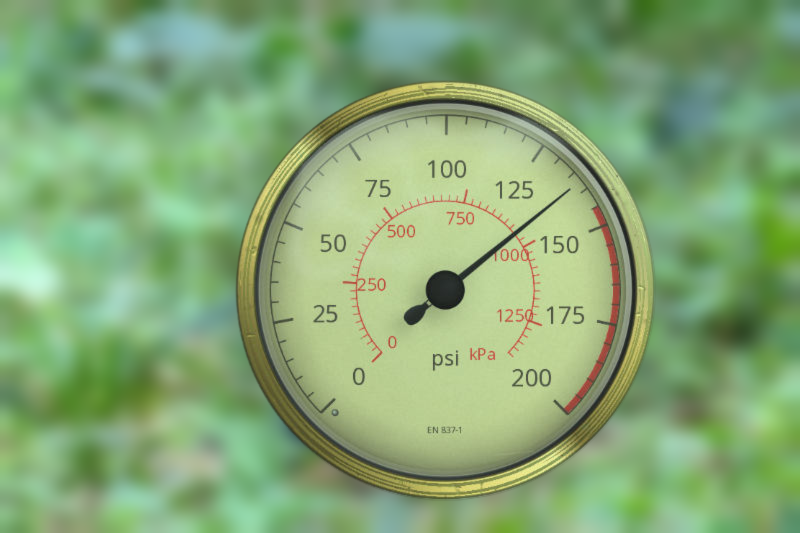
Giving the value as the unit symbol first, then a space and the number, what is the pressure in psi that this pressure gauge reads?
psi 137.5
